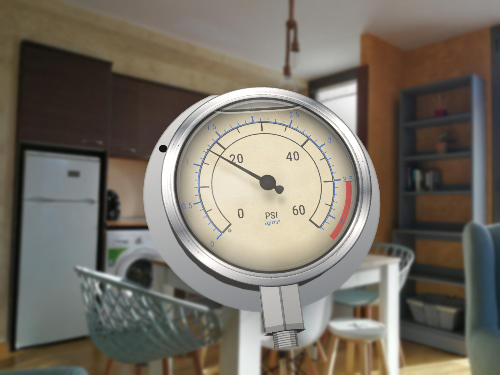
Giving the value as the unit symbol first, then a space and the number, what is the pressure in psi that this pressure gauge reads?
psi 17.5
